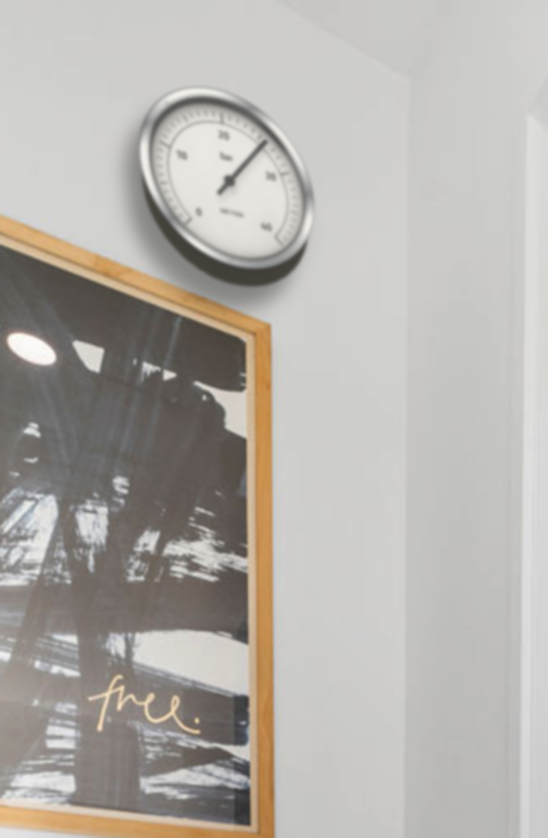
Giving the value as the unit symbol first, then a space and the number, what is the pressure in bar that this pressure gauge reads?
bar 26
